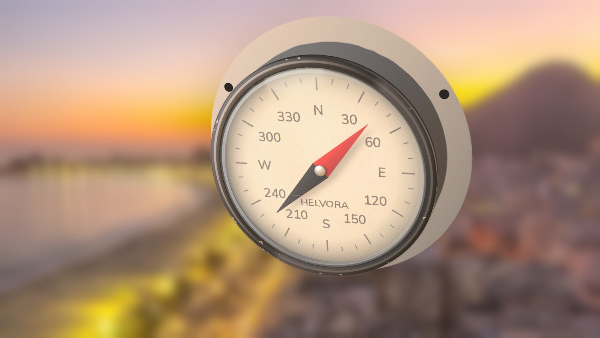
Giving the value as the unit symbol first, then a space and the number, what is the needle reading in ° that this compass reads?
° 45
